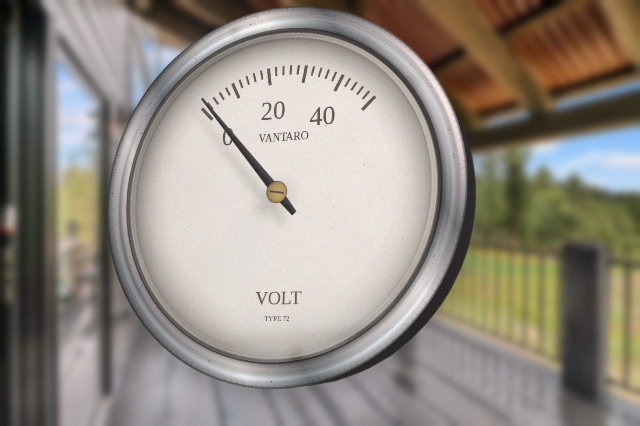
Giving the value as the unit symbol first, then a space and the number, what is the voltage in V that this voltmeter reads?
V 2
